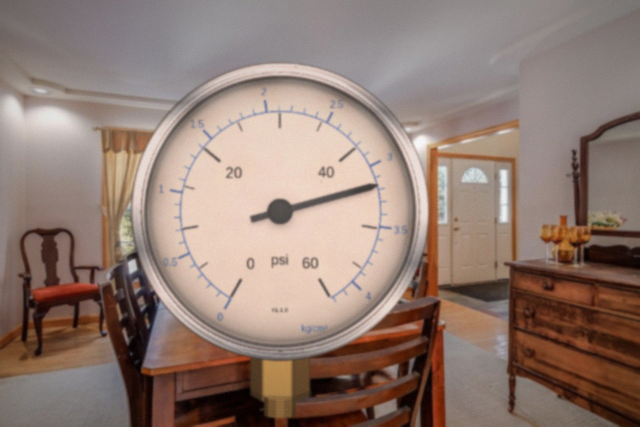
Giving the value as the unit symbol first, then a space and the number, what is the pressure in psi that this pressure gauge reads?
psi 45
